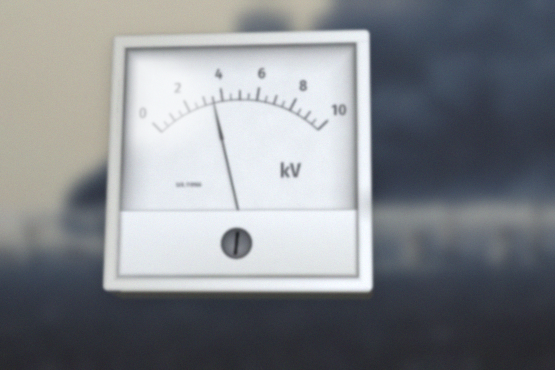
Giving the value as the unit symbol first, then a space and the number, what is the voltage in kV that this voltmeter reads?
kV 3.5
